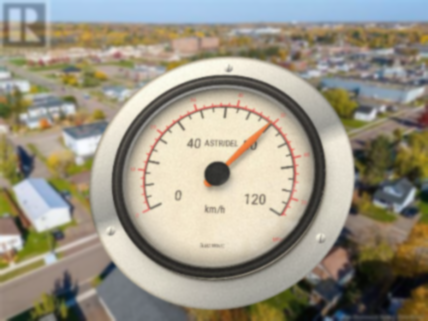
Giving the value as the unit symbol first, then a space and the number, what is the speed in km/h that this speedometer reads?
km/h 80
